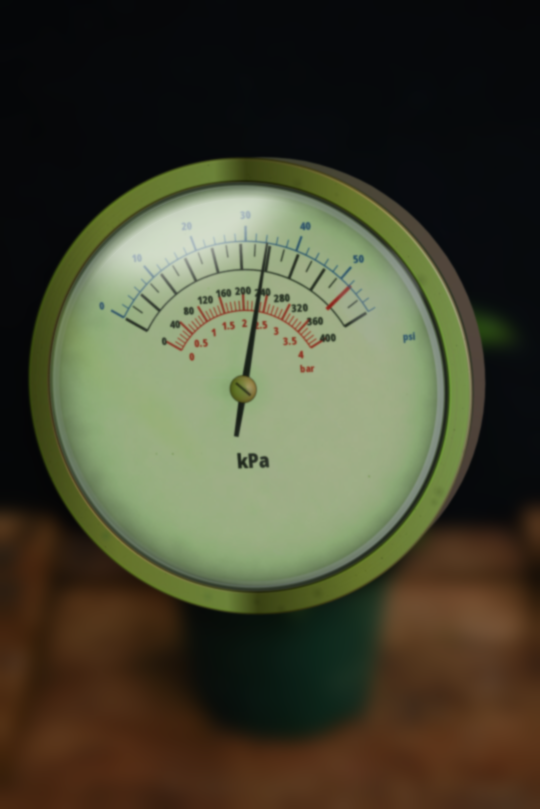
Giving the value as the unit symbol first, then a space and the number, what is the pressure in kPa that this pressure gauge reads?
kPa 240
